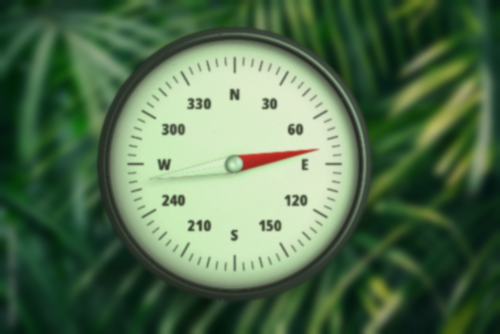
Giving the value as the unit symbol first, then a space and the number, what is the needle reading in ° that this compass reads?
° 80
